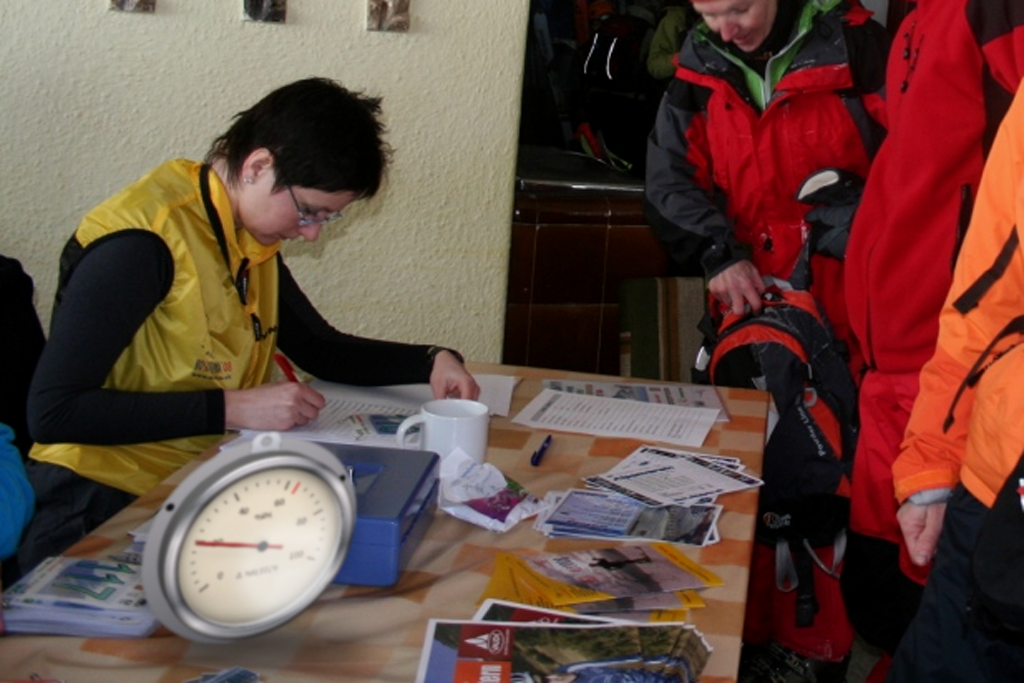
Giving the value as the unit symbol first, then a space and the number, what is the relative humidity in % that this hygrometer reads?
% 20
